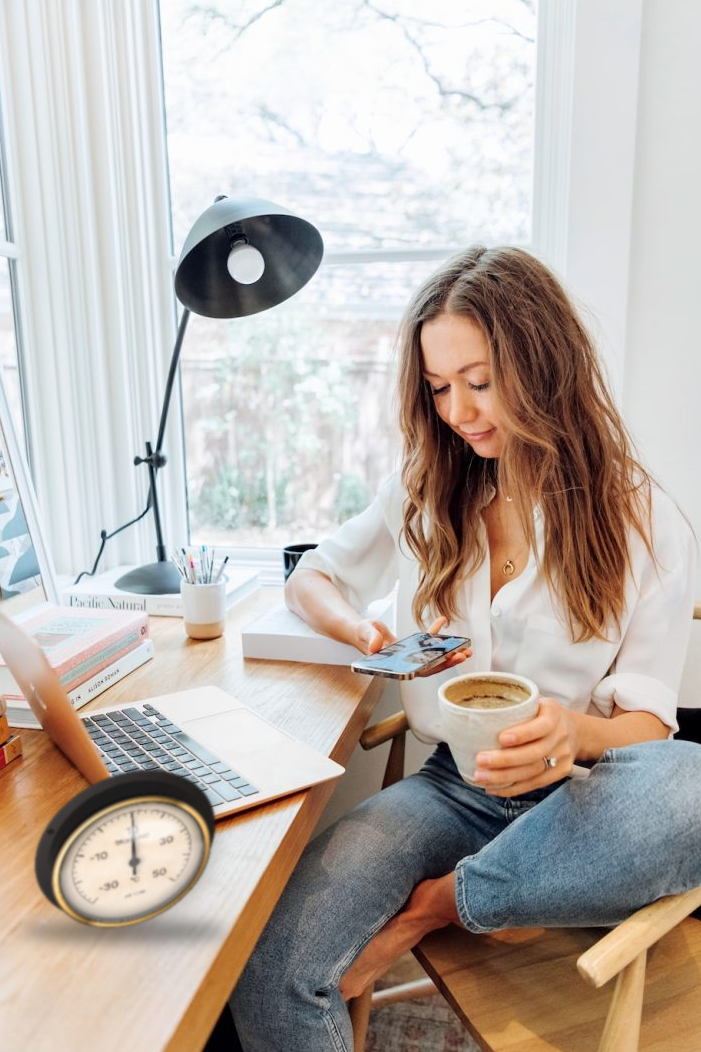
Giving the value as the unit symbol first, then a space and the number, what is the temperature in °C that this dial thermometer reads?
°C 10
